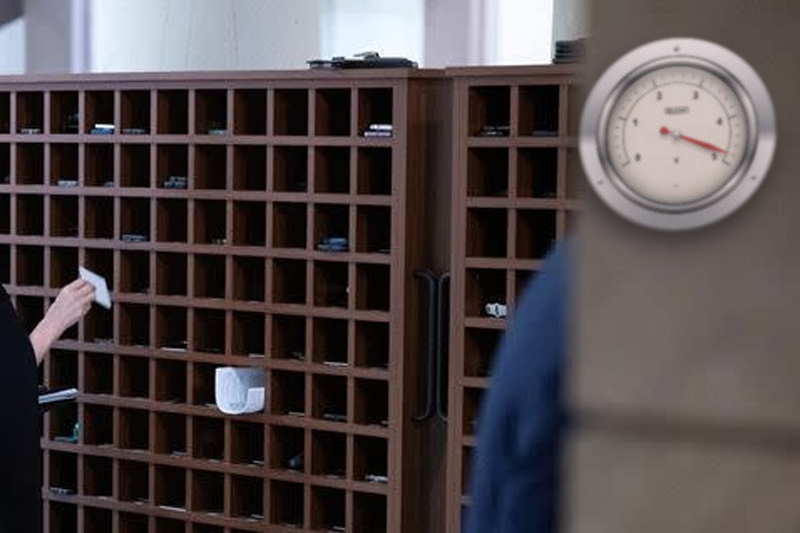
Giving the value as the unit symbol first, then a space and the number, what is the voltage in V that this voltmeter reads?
V 4.8
